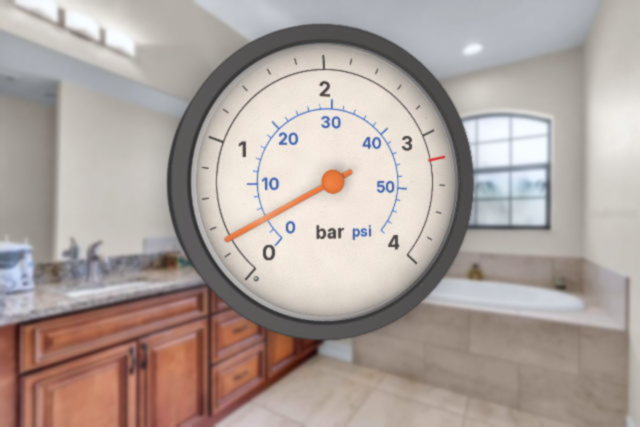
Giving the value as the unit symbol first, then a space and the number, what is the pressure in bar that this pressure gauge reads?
bar 0.3
